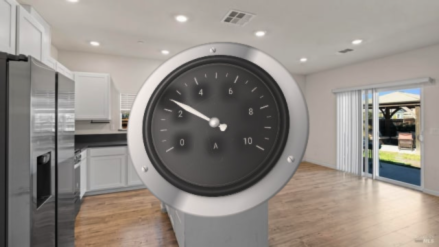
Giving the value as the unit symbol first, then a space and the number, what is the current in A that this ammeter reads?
A 2.5
